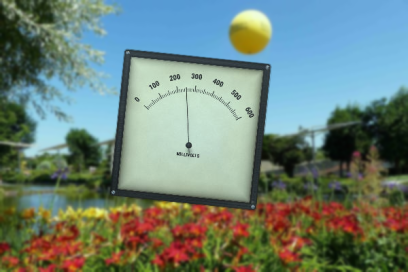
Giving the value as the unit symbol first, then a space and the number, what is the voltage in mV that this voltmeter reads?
mV 250
